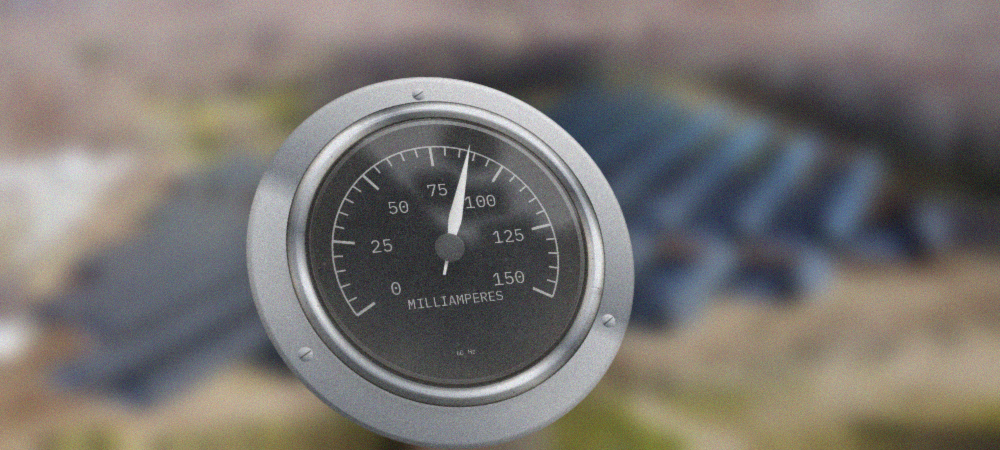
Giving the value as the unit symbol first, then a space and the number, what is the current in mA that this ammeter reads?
mA 87.5
